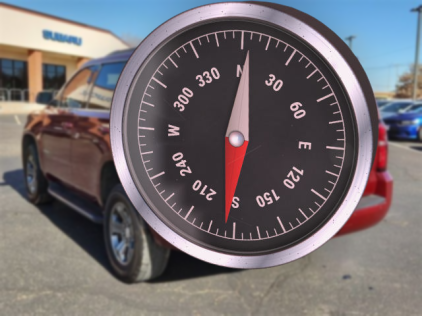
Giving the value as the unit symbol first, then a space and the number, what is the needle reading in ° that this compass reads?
° 185
